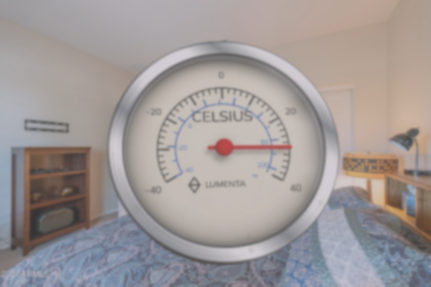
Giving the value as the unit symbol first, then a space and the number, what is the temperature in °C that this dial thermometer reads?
°C 30
